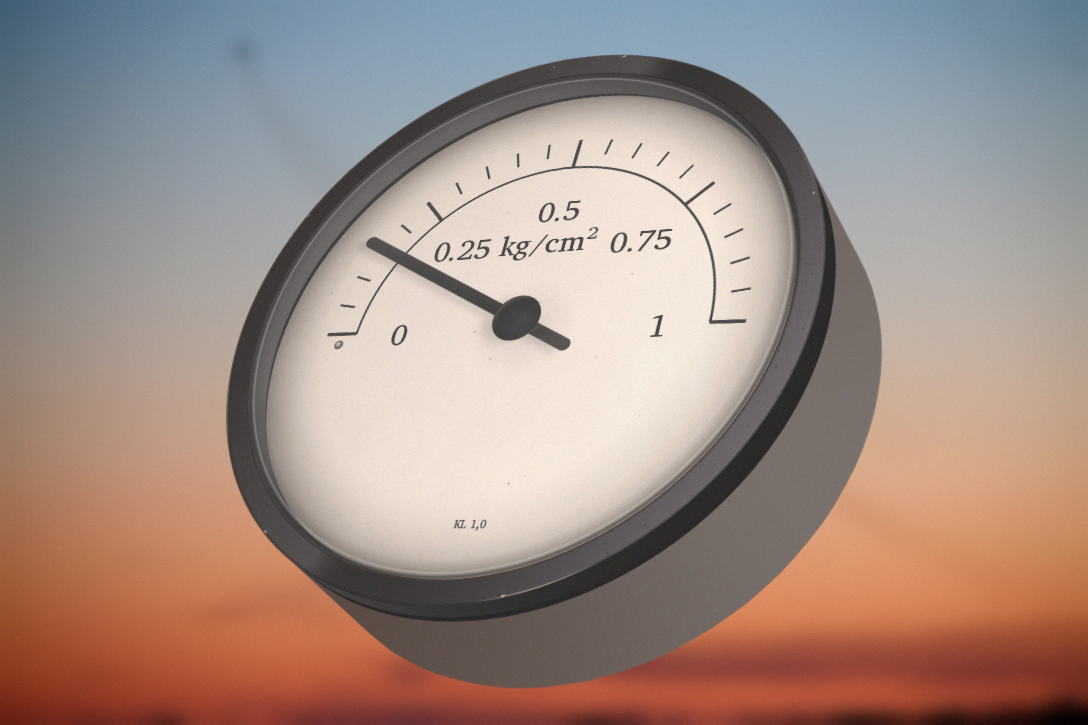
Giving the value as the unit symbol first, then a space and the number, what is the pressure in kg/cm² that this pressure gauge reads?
kg/cm² 0.15
